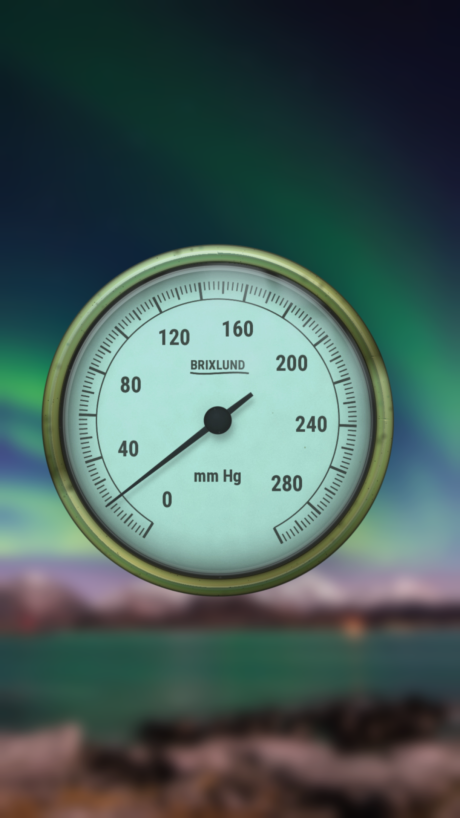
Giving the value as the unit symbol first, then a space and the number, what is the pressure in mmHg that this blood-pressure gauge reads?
mmHg 20
